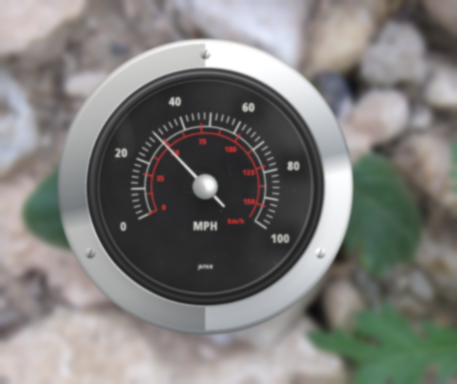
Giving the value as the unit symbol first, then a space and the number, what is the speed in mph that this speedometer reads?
mph 30
